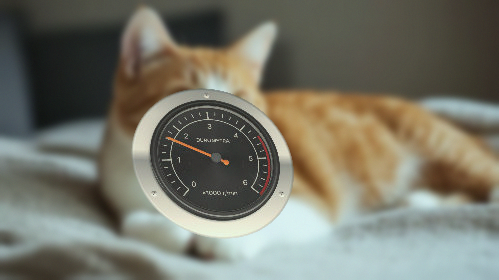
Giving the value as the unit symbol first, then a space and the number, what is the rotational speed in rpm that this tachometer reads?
rpm 1600
